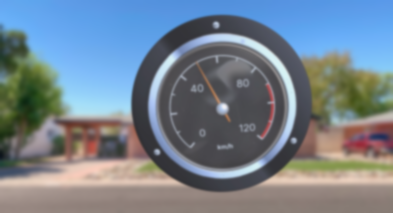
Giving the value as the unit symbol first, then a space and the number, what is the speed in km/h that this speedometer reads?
km/h 50
